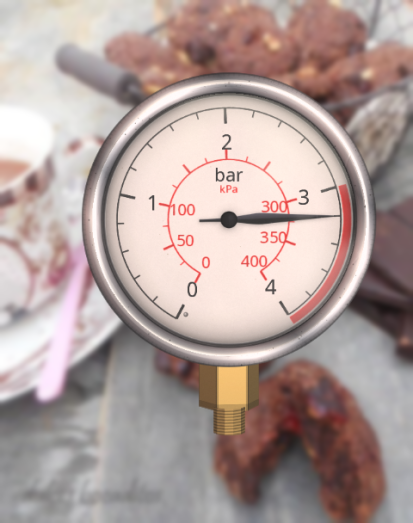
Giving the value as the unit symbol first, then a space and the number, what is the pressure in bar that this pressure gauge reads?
bar 3.2
